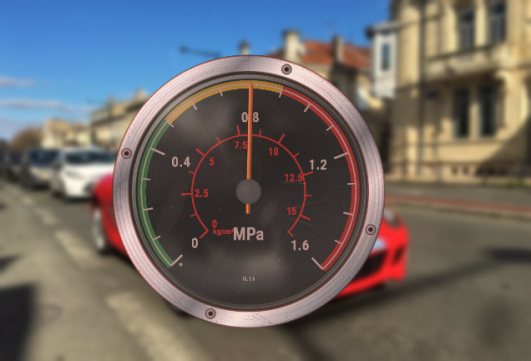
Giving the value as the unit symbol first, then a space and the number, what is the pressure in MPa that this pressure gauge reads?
MPa 0.8
